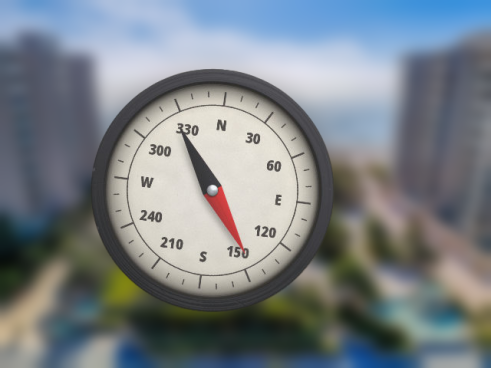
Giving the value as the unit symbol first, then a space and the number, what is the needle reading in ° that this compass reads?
° 145
